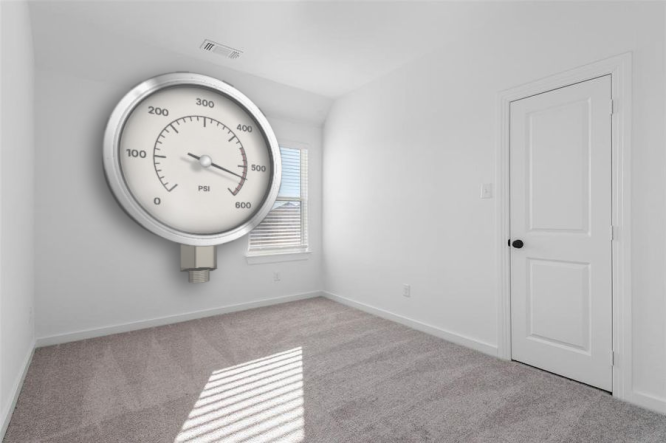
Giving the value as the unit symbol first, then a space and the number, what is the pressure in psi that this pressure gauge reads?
psi 540
